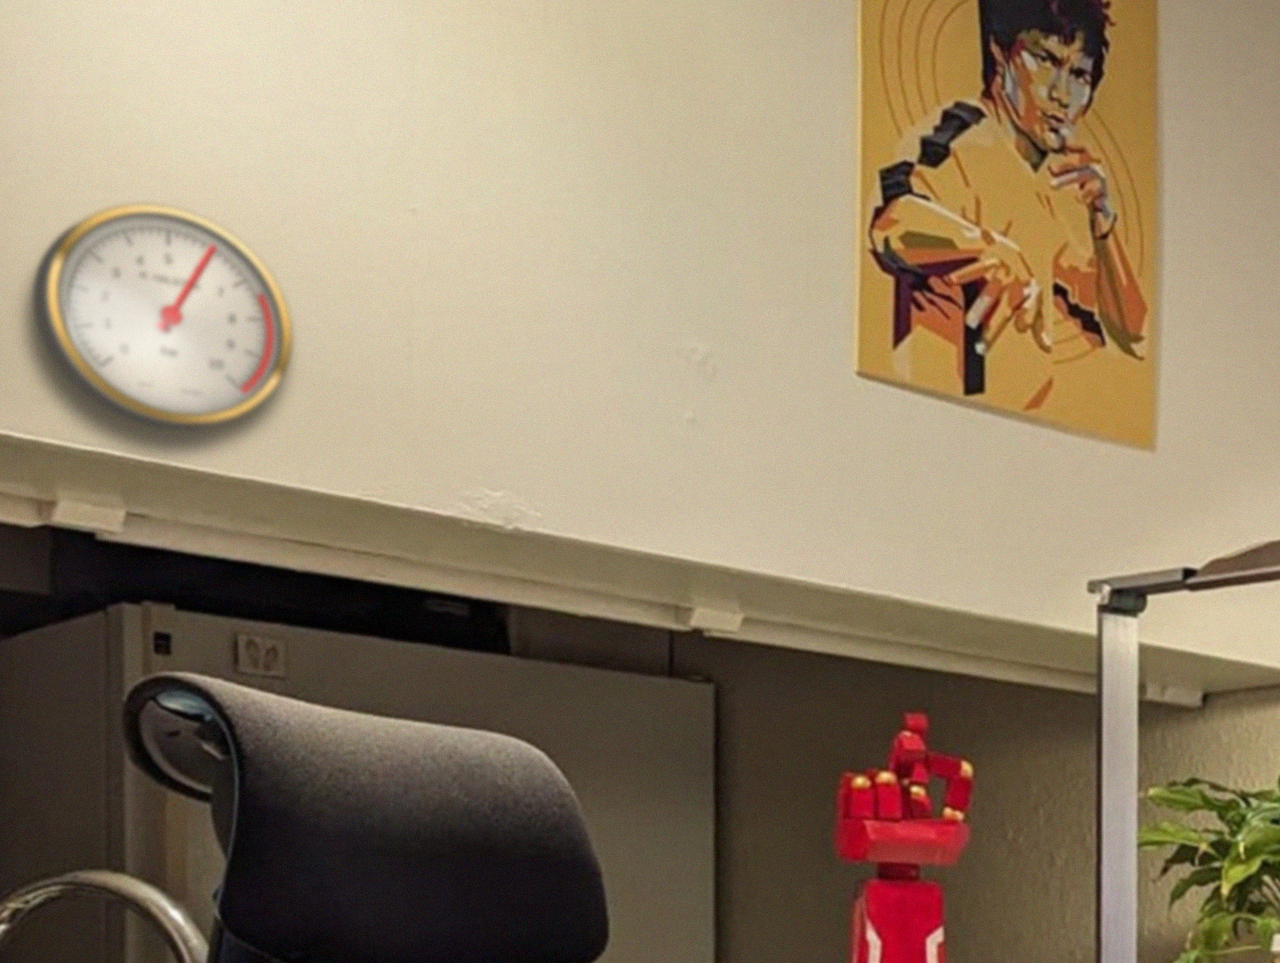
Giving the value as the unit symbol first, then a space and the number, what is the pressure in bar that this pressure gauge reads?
bar 6
